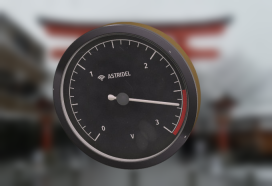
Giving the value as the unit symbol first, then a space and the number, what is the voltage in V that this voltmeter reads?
V 2.65
